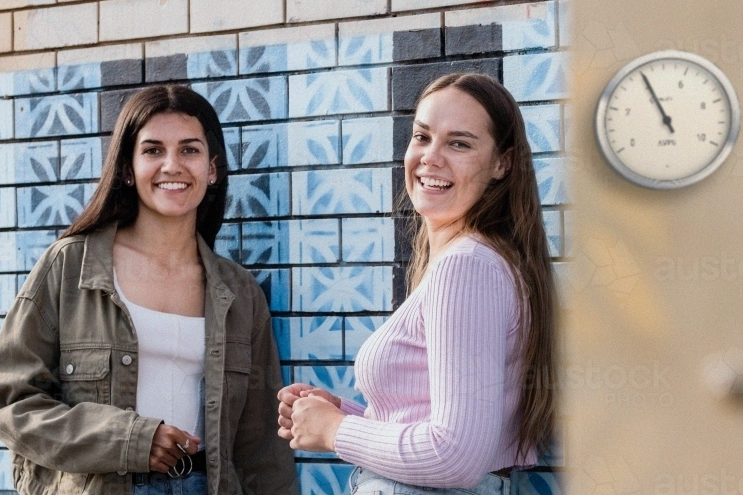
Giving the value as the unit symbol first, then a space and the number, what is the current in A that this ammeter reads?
A 4
